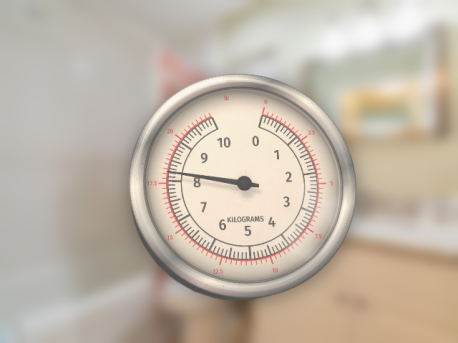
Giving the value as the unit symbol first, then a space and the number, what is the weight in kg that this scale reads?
kg 8.2
